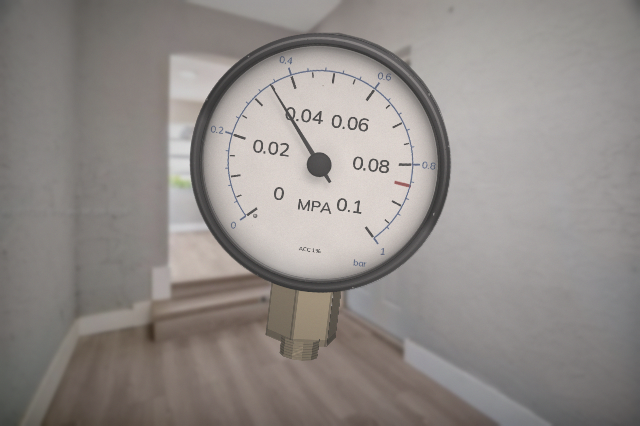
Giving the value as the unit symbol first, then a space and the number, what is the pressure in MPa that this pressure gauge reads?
MPa 0.035
